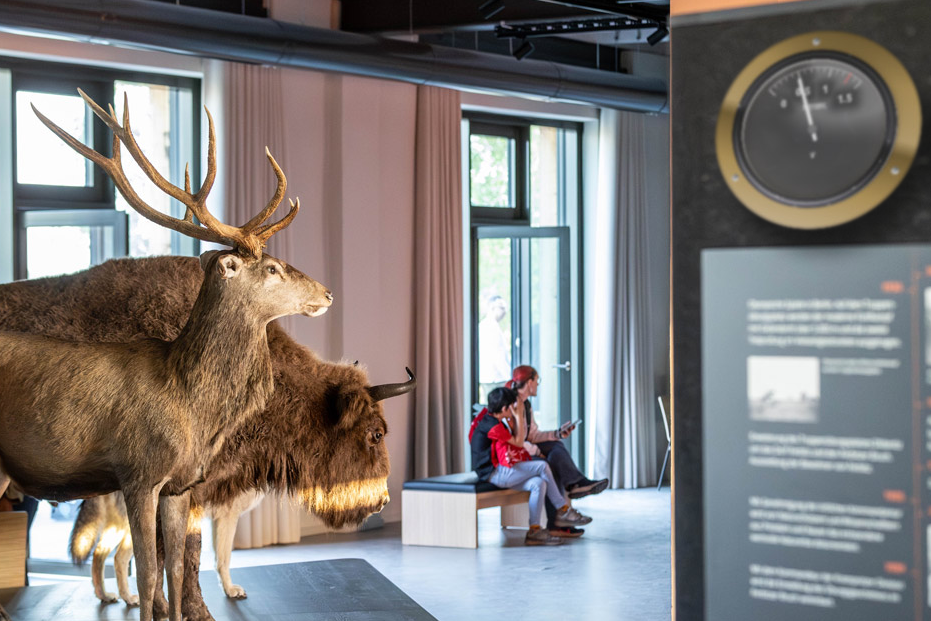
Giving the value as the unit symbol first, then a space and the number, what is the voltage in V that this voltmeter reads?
V 0.5
